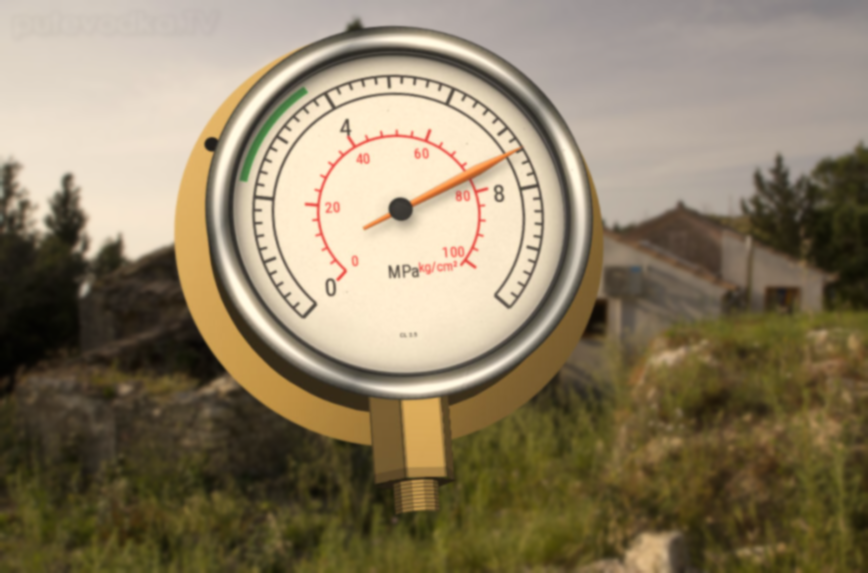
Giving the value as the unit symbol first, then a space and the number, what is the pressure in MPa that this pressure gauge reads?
MPa 7.4
